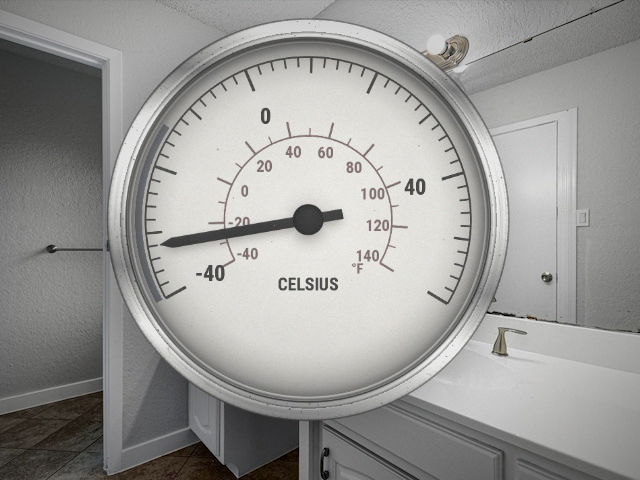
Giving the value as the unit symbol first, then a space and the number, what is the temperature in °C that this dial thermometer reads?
°C -32
